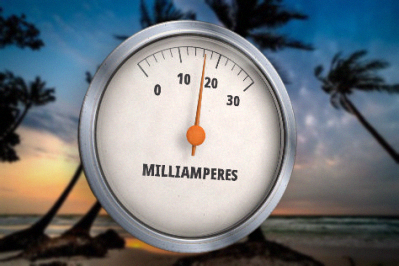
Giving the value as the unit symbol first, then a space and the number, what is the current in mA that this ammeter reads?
mA 16
